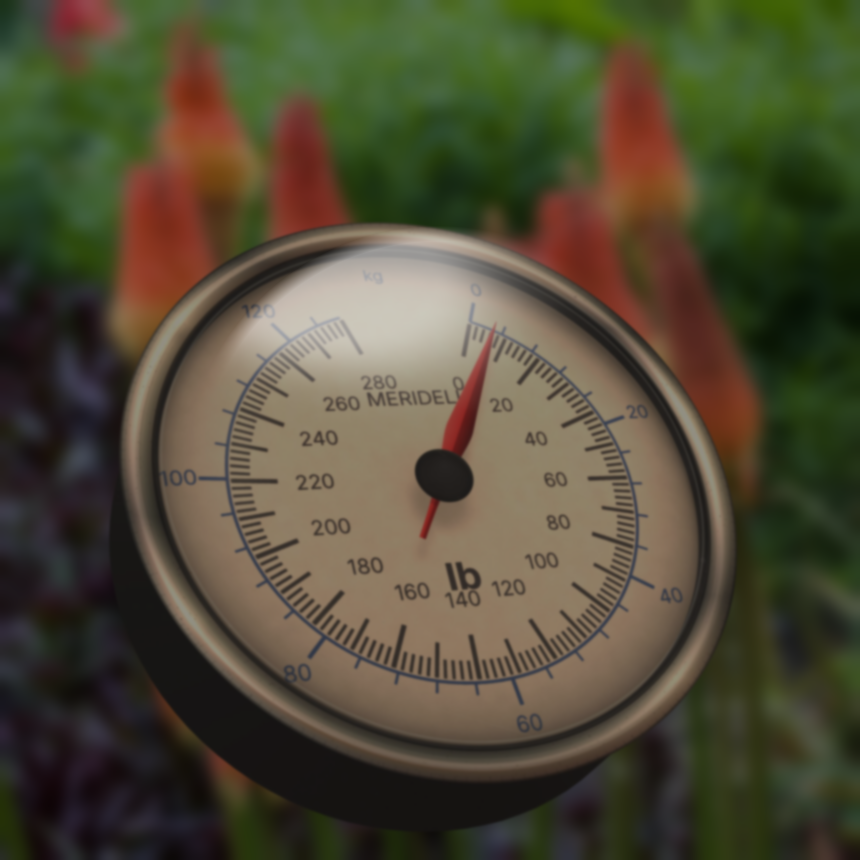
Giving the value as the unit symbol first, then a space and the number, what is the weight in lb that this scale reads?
lb 6
